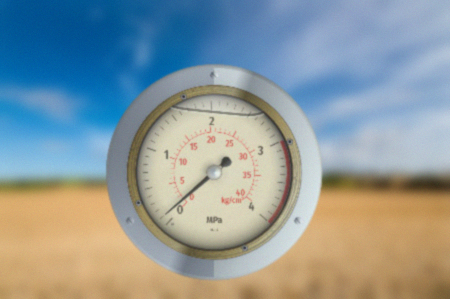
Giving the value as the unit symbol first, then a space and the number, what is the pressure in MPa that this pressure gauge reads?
MPa 0.1
